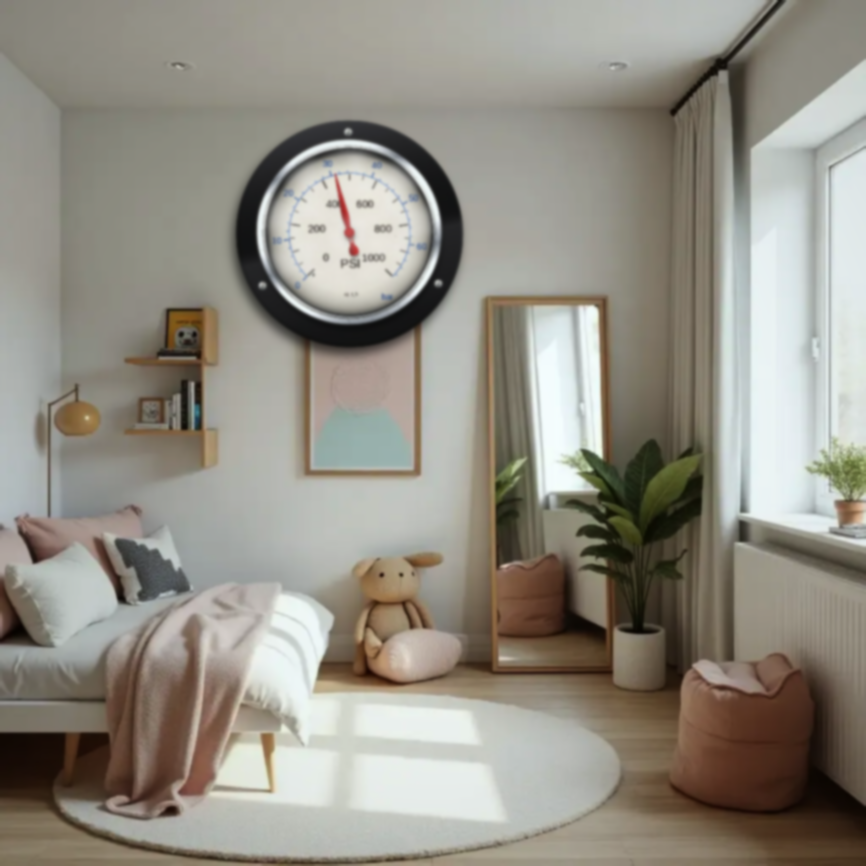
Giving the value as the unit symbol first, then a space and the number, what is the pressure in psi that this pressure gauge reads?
psi 450
